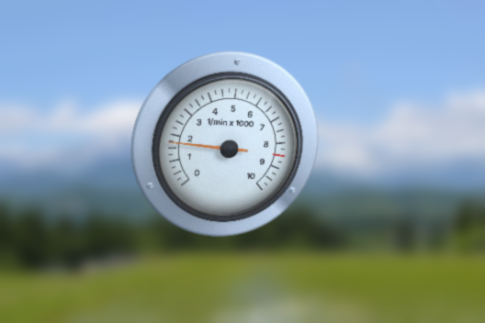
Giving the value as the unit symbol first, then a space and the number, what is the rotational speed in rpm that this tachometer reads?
rpm 1750
